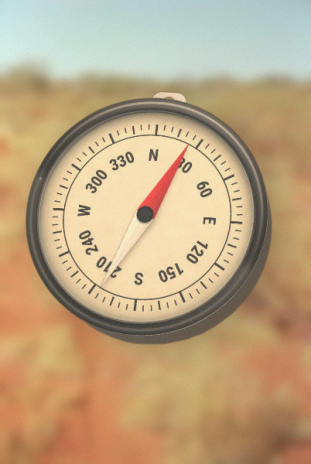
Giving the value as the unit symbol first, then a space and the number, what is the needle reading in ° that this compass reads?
° 25
